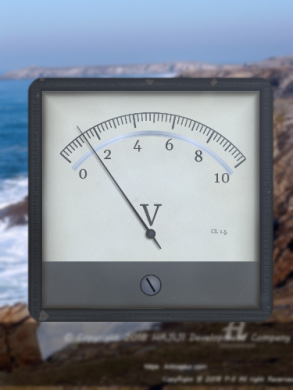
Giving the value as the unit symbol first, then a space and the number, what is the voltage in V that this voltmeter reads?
V 1.4
